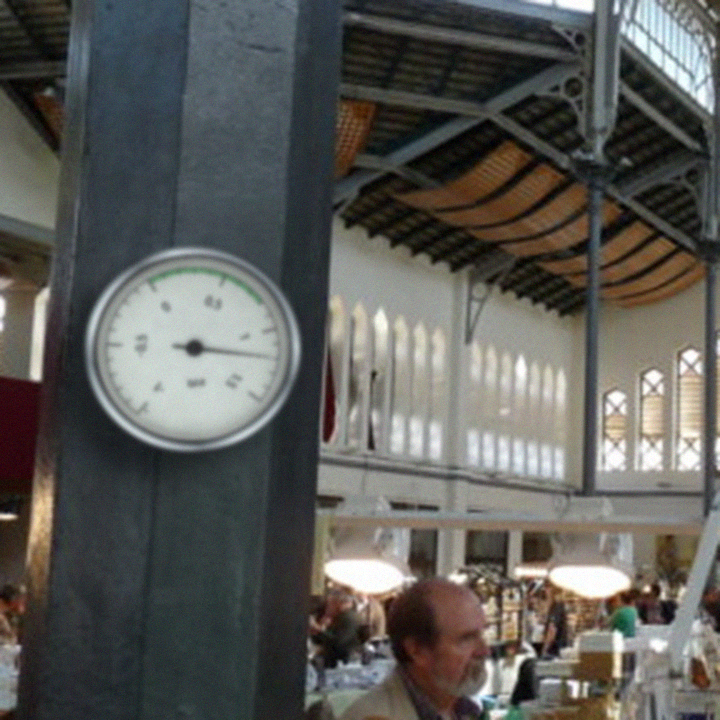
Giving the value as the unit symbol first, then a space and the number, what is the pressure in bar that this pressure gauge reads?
bar 1.2
